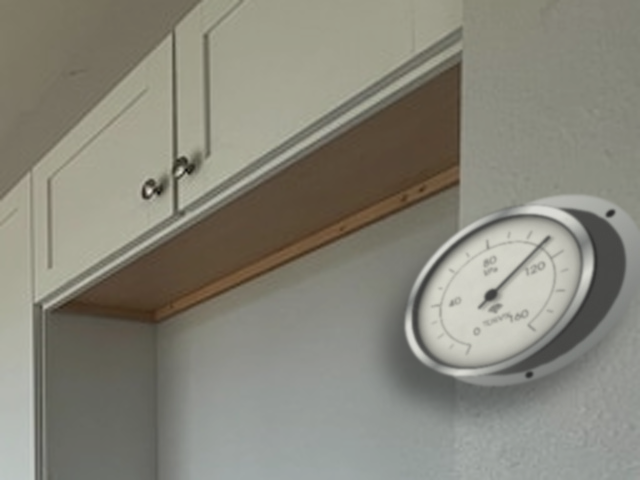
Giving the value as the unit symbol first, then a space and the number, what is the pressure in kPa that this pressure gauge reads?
kPa 110
